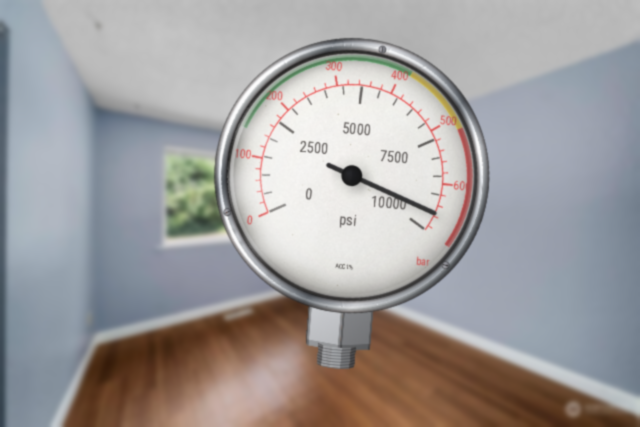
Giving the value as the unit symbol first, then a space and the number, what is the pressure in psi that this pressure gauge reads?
psi 9500
